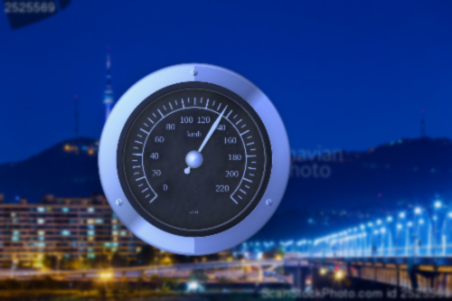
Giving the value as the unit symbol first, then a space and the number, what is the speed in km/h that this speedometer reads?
km/h 135
